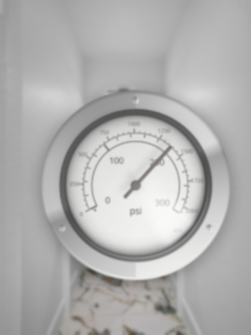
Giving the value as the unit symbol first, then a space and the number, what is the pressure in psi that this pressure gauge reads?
psi 200
